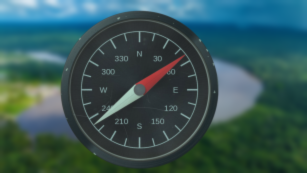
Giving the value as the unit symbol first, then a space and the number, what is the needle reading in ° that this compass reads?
° 52.5
